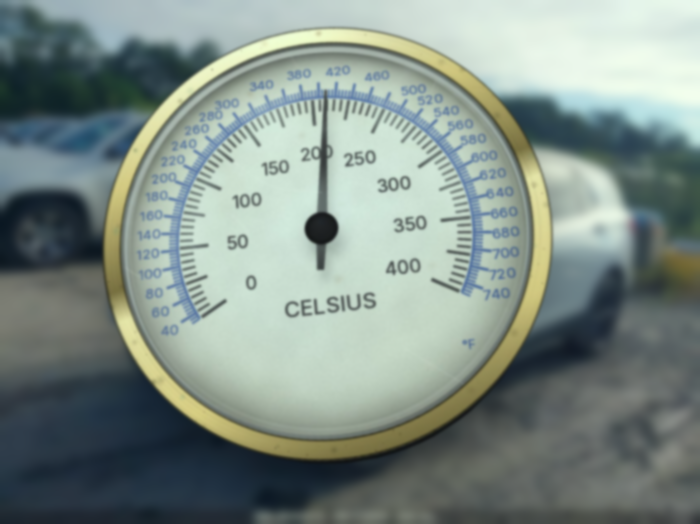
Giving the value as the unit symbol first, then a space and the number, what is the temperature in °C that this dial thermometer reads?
°C 210
